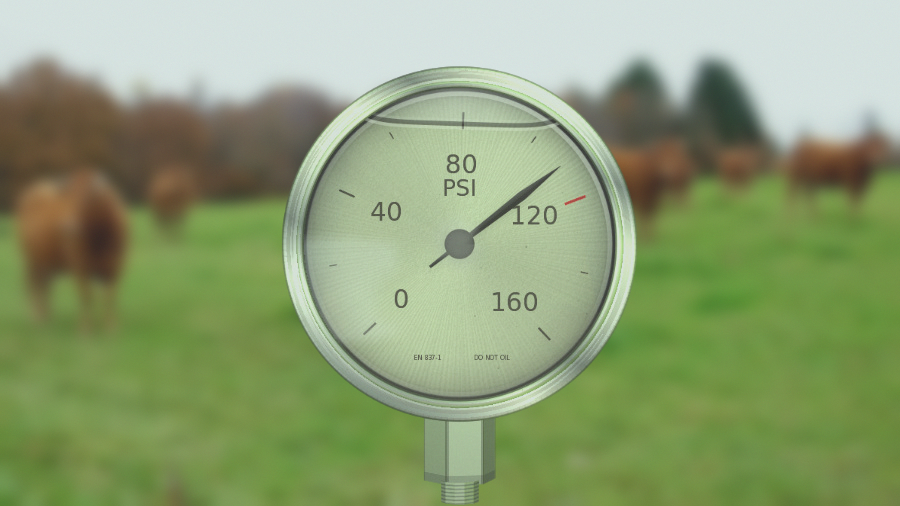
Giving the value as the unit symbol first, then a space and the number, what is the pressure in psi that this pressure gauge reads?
psi 110
